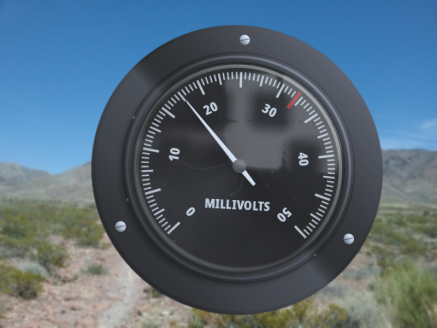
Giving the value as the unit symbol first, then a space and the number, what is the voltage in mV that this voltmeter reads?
mV 17.5
